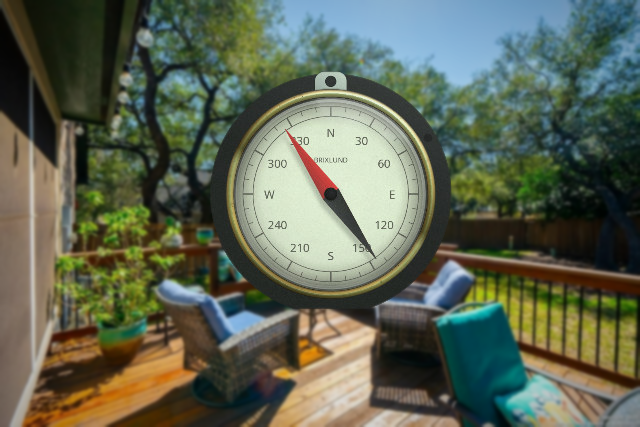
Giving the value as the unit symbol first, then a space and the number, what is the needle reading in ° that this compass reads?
° 325
